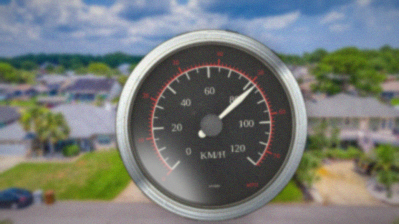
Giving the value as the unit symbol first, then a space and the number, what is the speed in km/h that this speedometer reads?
km/h 82.5
